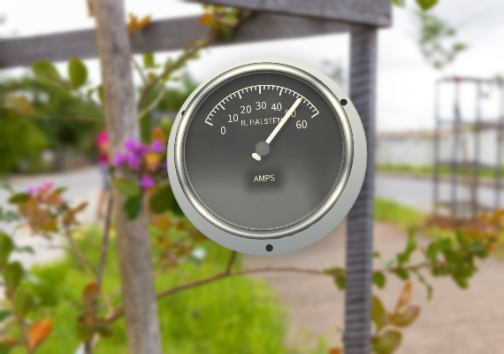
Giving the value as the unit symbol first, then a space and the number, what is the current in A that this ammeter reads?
A 50
